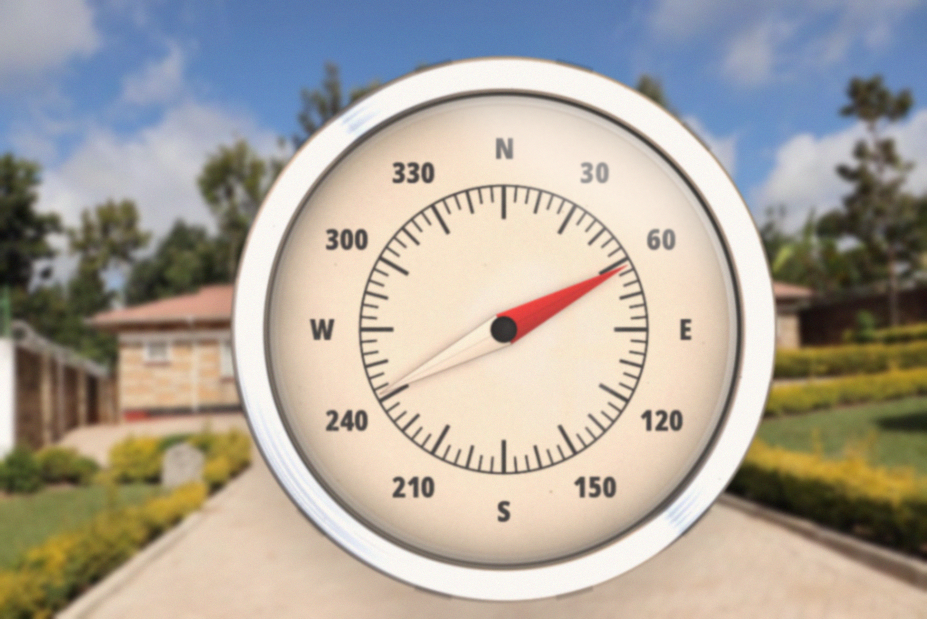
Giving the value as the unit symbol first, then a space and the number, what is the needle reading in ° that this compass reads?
° 62.5
